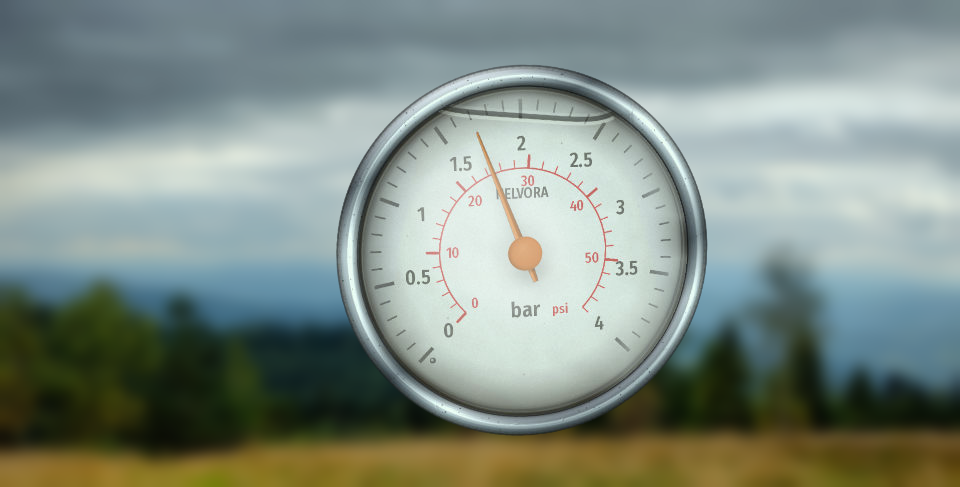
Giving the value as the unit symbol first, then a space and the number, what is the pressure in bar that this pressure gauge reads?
bar 1.7
